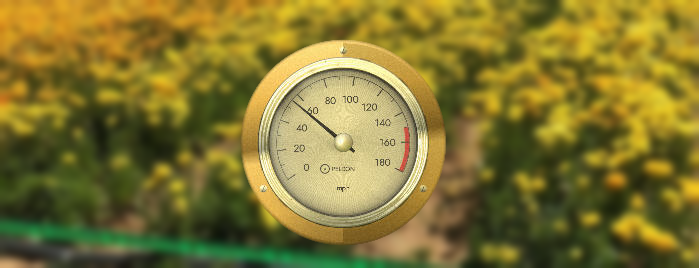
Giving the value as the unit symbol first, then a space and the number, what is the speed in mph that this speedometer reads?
mph 55
